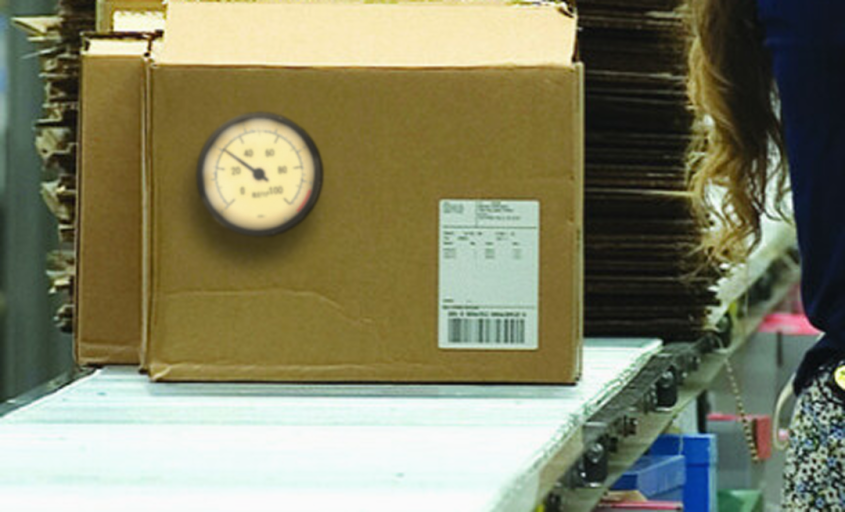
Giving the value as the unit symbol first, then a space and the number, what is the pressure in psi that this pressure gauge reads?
psi 30
